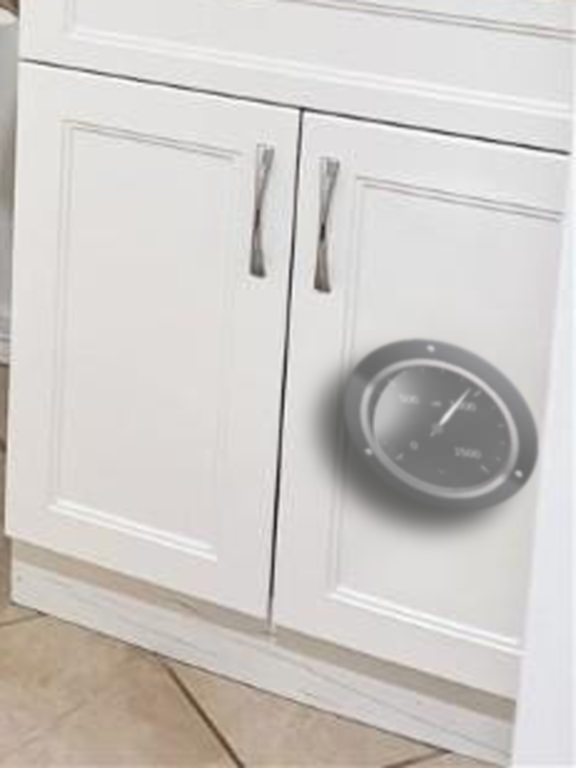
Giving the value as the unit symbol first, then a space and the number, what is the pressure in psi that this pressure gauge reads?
psi 950
